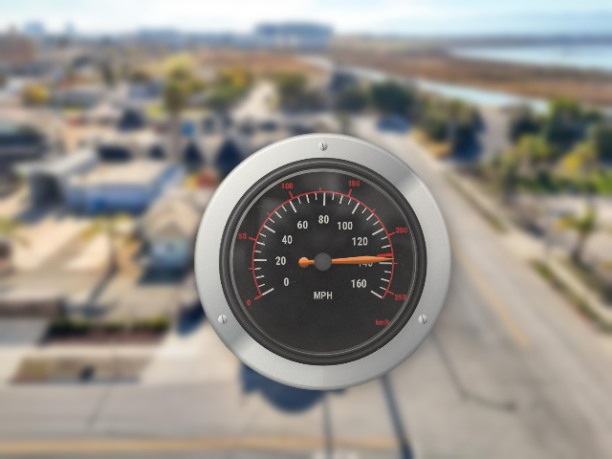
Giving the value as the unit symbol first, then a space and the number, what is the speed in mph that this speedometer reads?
mph 137.5
